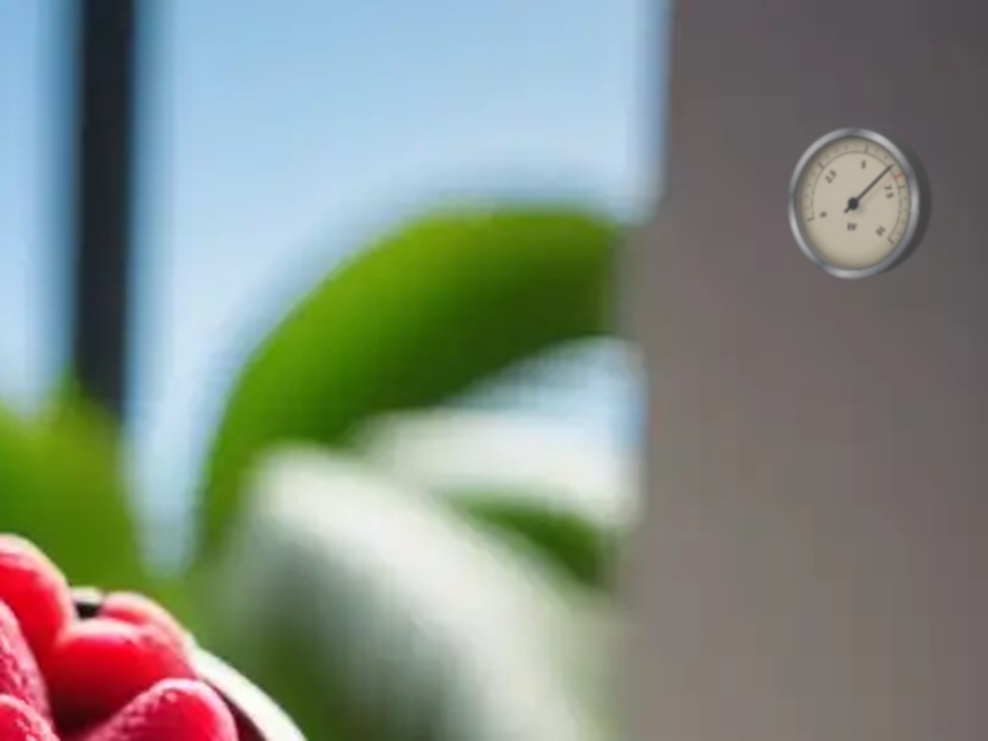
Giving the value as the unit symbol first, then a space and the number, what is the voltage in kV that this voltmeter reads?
kV 6.5
